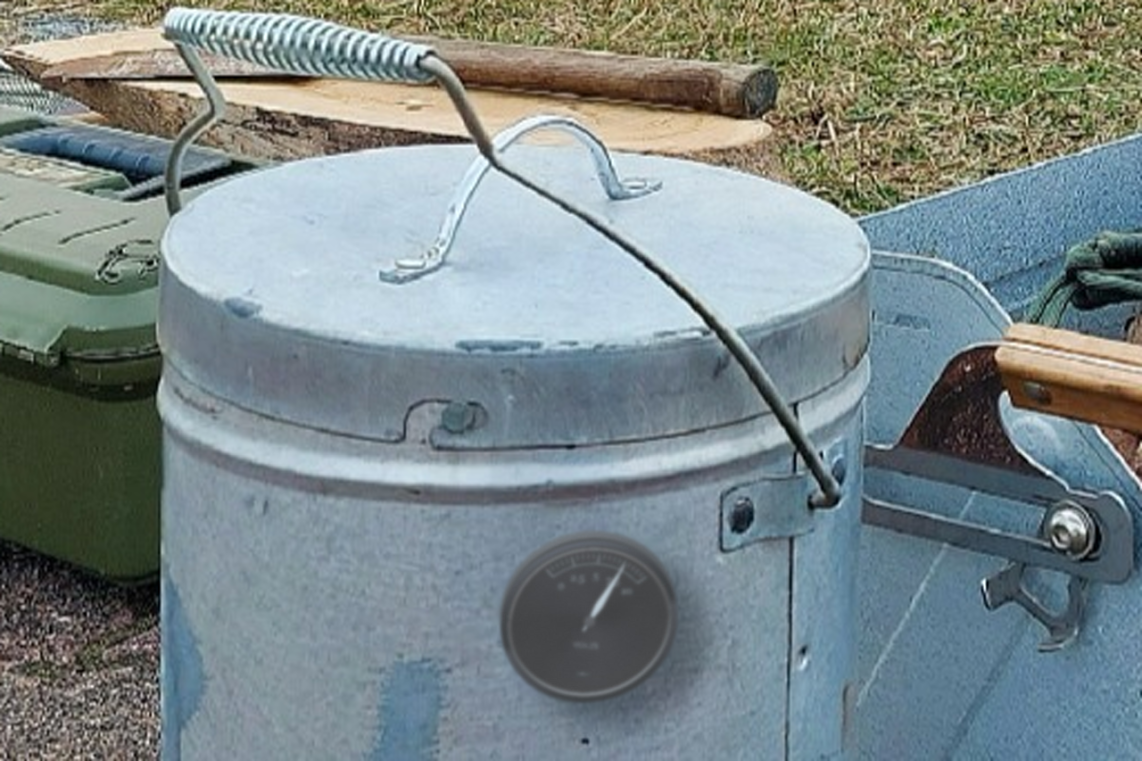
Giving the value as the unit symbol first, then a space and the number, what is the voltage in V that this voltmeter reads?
V 7.5
